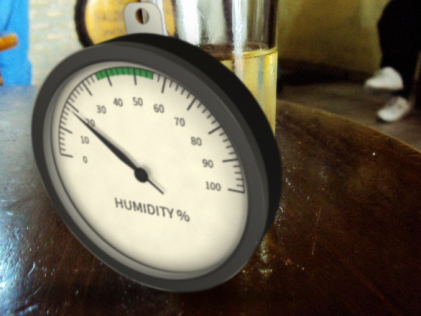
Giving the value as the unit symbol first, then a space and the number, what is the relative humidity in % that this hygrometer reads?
% 20
